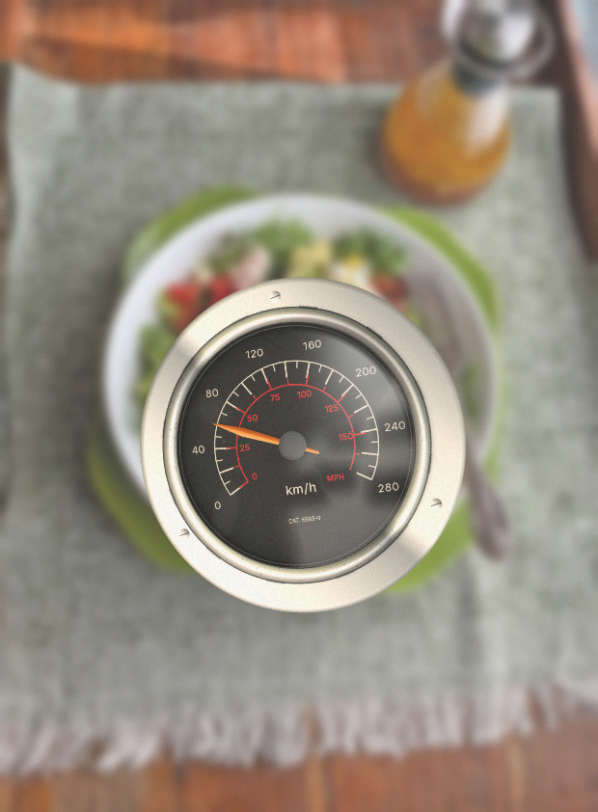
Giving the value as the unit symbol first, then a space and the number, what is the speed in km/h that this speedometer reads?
km/h 60
